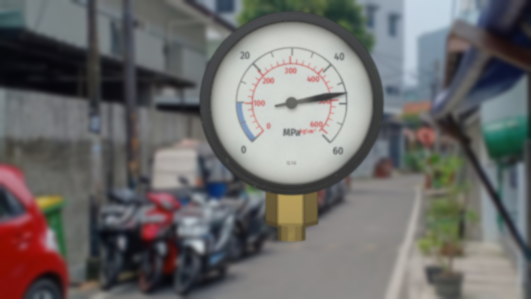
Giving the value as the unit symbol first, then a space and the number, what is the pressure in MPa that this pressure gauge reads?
MPa 47.5
